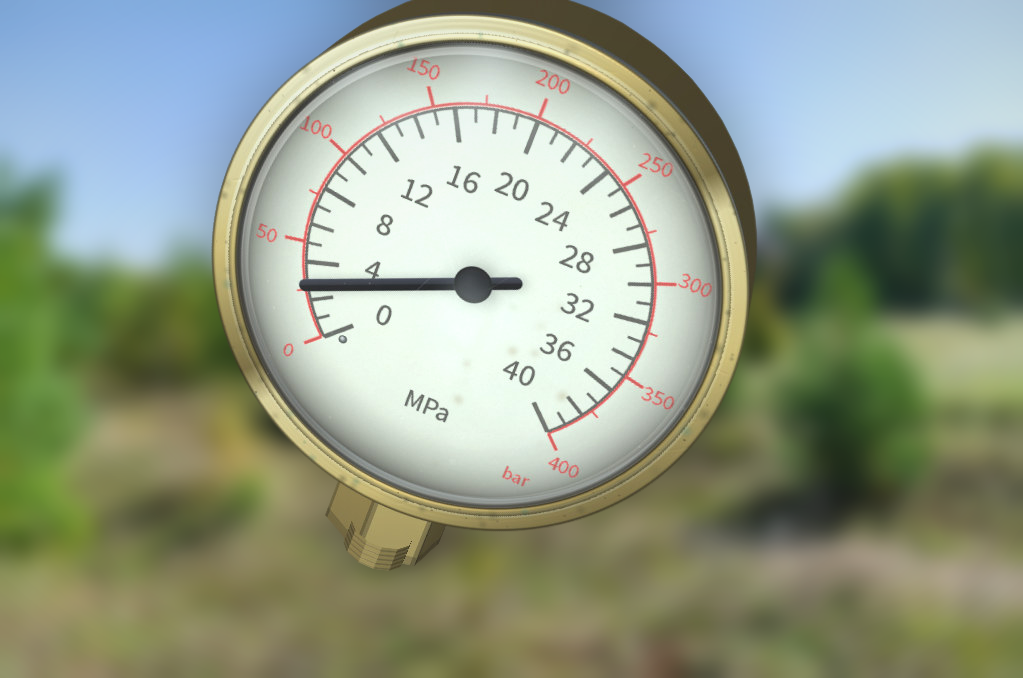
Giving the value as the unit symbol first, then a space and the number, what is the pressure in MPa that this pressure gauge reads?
MPa 3
